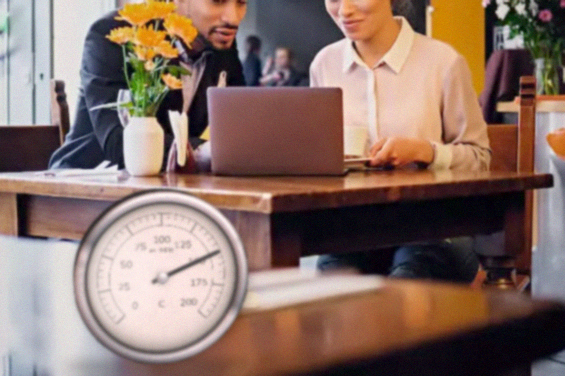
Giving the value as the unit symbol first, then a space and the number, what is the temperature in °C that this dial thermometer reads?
°C 150
